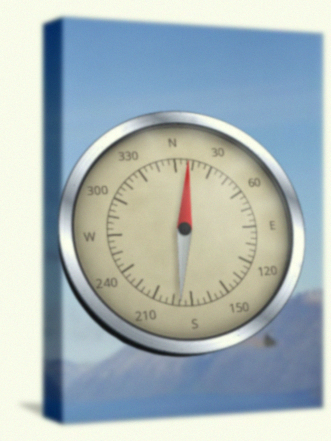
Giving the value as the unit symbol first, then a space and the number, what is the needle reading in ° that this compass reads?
° 10
